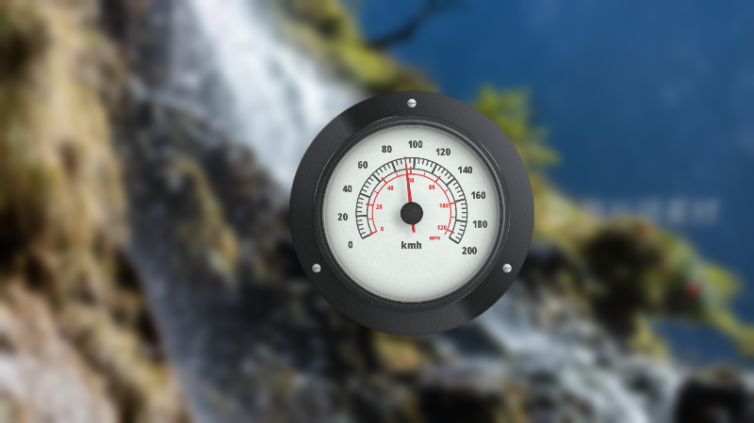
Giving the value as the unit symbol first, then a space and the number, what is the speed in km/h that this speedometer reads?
km/h 92
